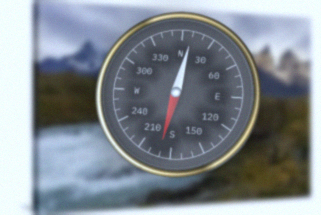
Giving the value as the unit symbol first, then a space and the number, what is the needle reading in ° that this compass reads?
° 190
